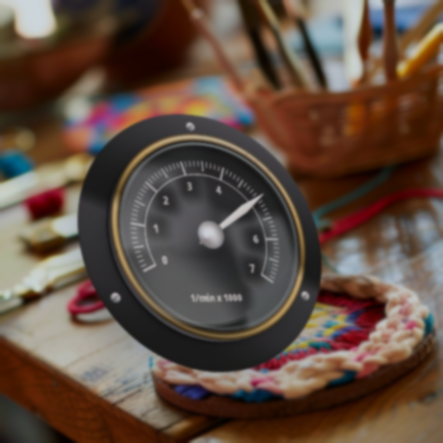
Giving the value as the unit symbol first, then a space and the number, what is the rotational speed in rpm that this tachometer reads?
rpm 5000
